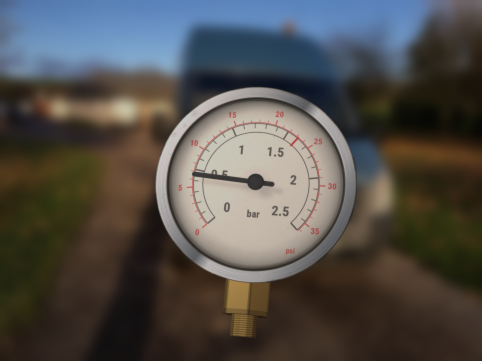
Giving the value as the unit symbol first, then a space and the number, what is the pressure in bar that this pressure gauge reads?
bar 0.45
